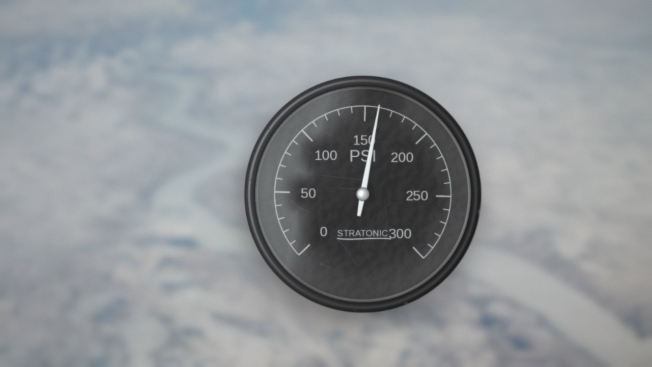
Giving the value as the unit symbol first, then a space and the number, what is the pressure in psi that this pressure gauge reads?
psi 160
